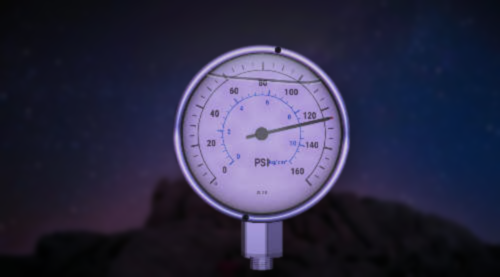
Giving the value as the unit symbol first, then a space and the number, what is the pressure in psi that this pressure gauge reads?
psi 125
